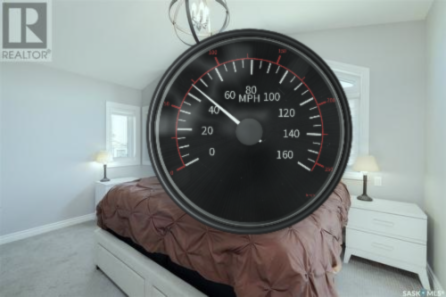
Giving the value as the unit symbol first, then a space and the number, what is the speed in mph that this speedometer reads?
mph 45
